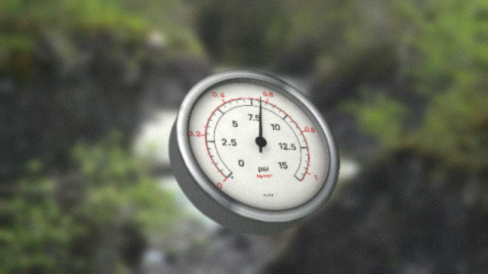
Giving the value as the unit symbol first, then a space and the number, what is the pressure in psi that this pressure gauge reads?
psi 8
